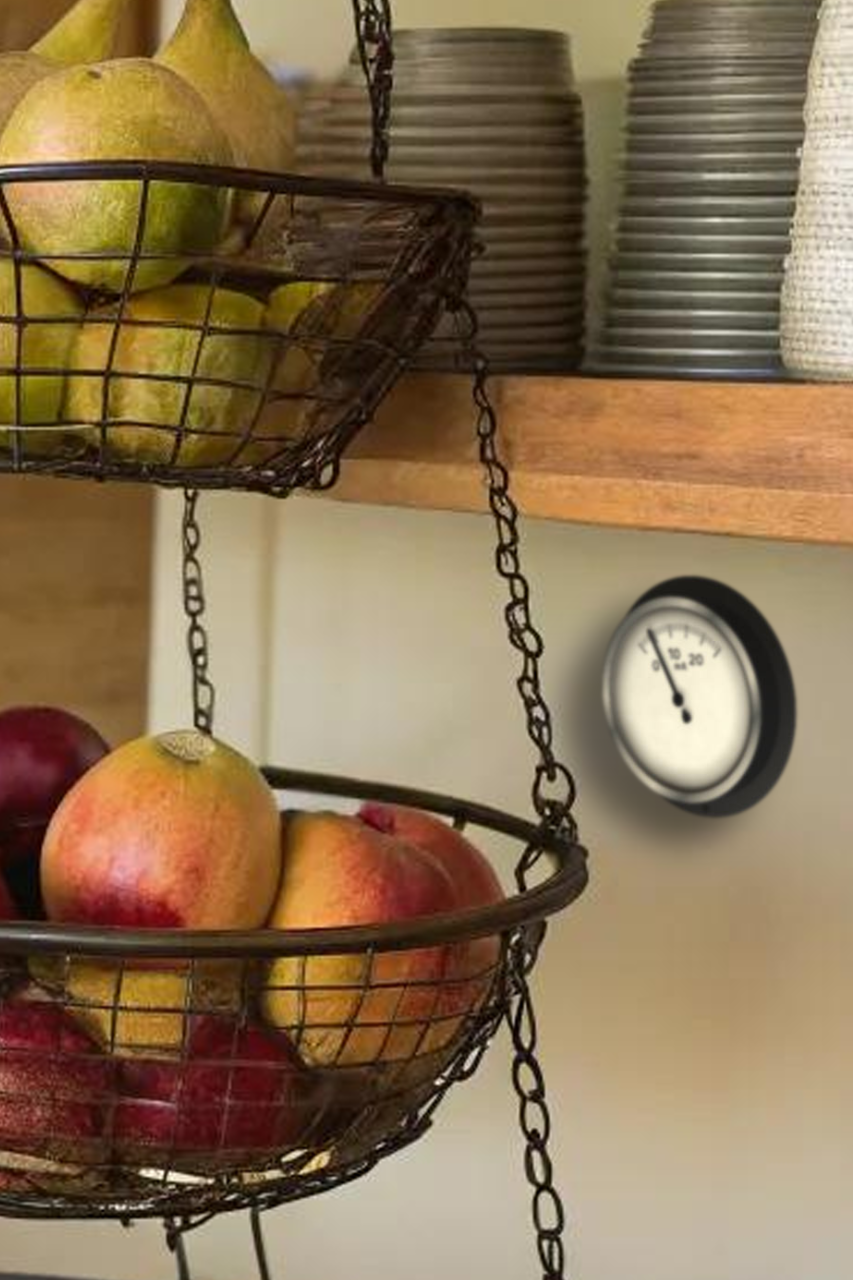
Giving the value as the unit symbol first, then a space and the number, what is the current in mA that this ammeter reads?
mA 5
